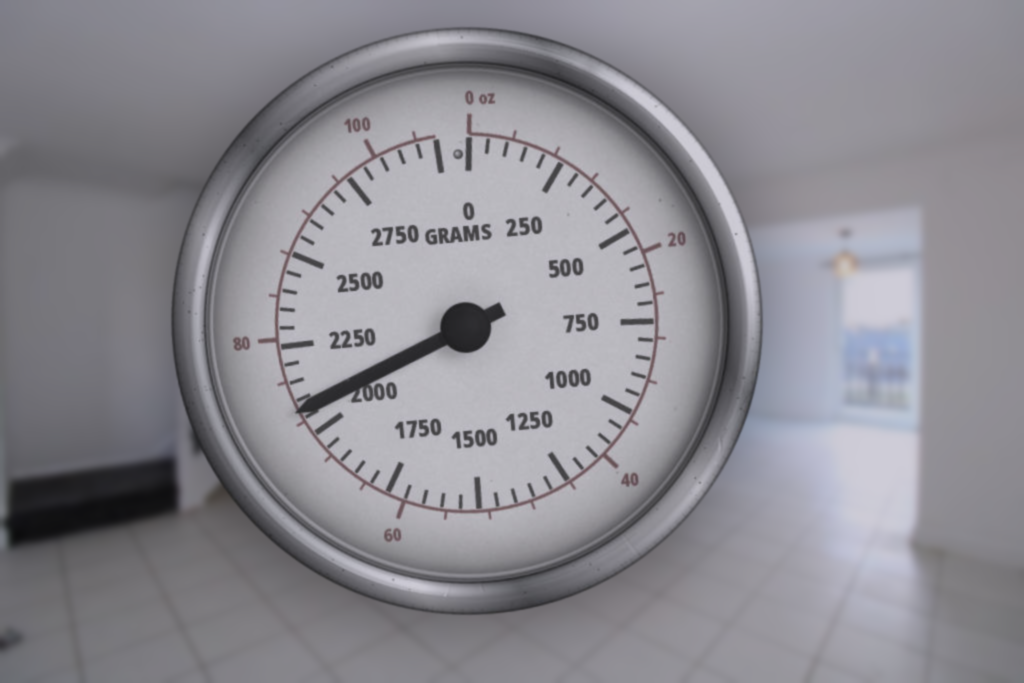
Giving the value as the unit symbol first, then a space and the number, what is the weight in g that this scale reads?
g 2075
